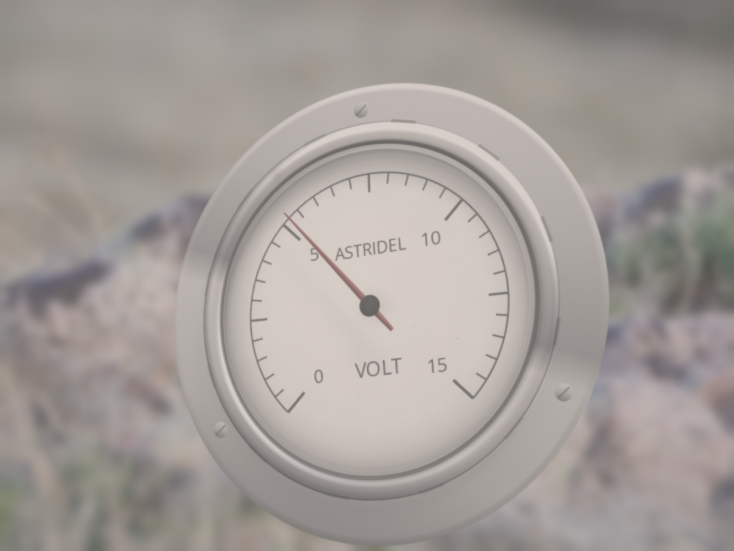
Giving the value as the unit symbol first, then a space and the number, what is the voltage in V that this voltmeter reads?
V 5.25
